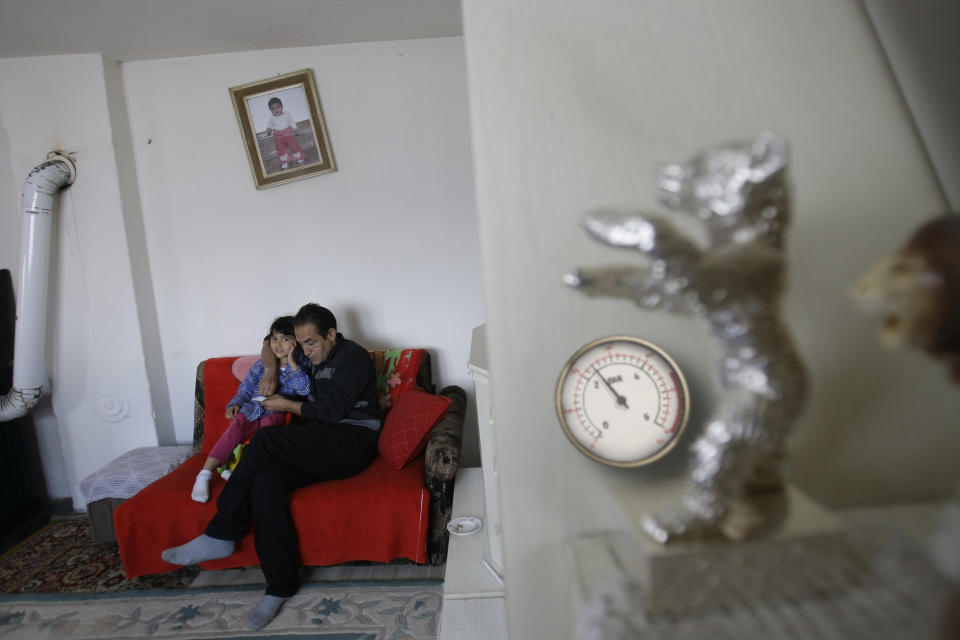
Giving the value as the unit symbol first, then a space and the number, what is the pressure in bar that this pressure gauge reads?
bar 2.4
